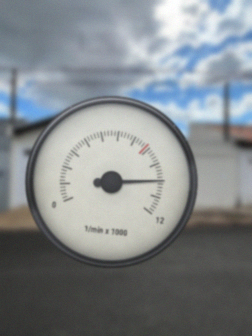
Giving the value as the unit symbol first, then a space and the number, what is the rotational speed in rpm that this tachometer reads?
rpm 10000
